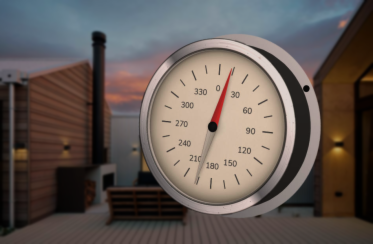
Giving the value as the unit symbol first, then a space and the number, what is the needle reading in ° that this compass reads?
° 15
